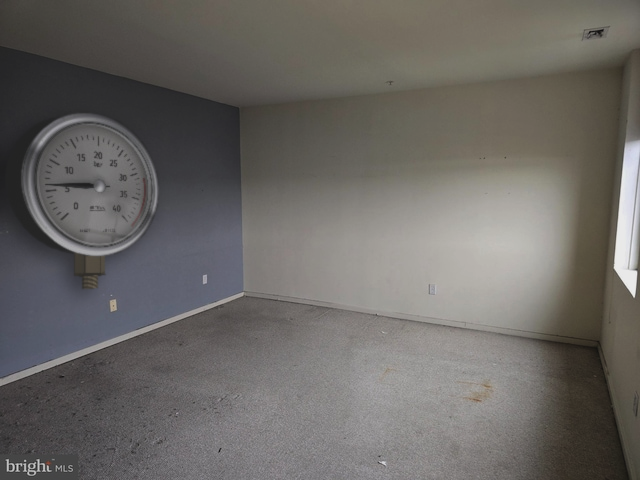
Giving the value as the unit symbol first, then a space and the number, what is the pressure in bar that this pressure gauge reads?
bar 6
